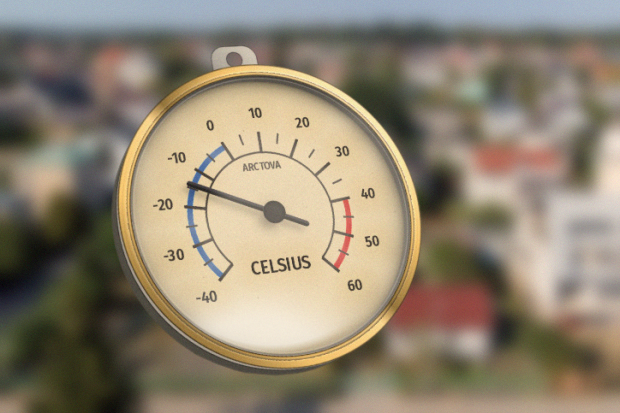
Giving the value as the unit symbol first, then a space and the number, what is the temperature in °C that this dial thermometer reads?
°C -15
